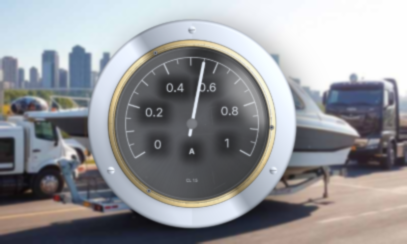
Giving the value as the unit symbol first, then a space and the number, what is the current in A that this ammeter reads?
A 0.55
